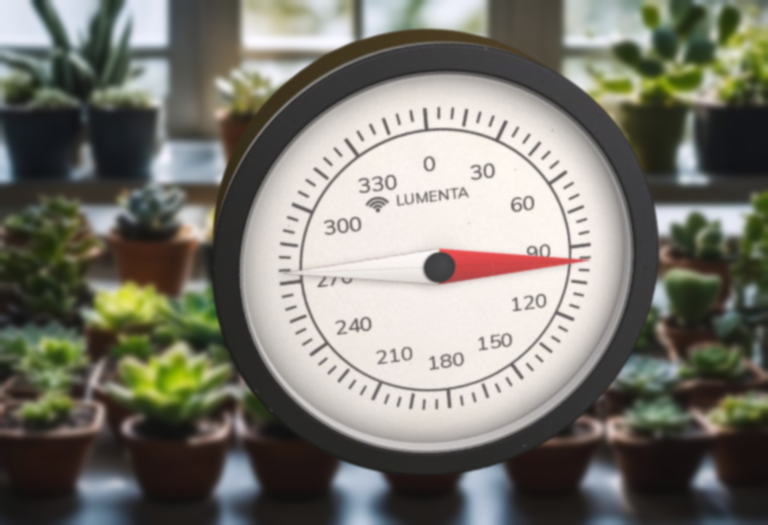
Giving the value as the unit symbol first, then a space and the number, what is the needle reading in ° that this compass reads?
° 95
